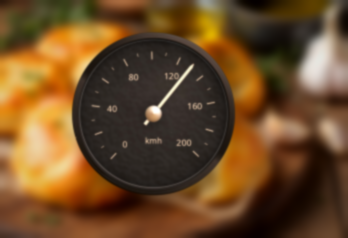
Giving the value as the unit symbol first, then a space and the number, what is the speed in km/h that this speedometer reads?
km/h 130
